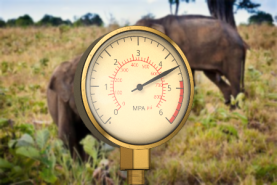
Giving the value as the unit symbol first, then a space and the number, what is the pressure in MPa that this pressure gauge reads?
MPa 4.4
